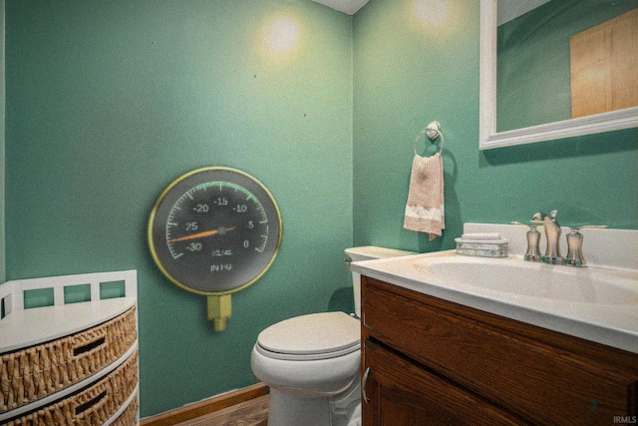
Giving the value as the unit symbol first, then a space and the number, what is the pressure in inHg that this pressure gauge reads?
inHg -27.5
